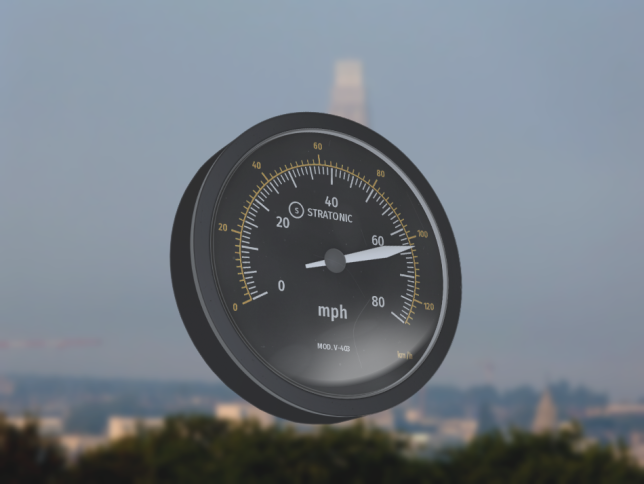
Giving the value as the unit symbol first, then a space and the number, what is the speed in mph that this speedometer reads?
mph 64
